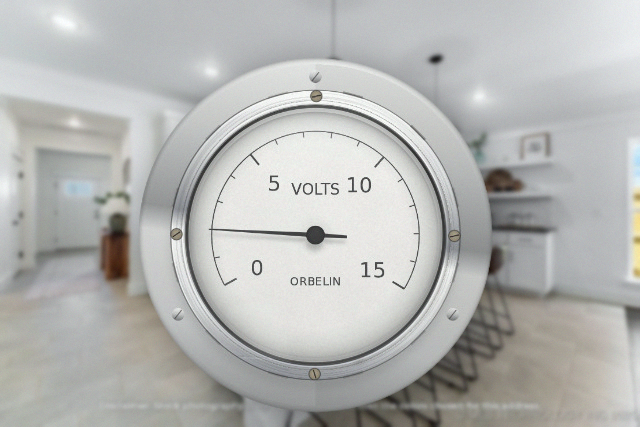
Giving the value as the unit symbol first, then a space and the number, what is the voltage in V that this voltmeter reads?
V 2
